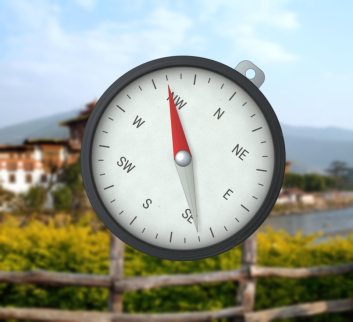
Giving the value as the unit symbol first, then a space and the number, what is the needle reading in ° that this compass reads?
° 310
